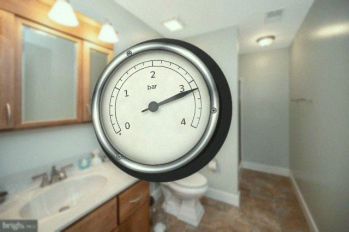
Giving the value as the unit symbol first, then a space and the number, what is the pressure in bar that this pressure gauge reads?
bar 3.2
